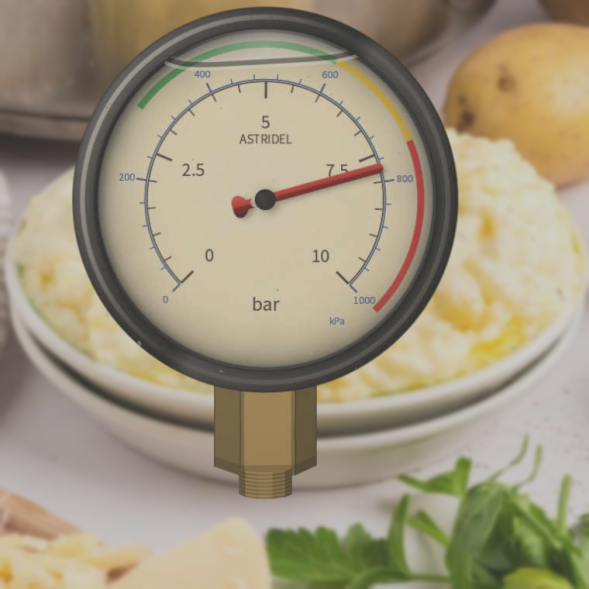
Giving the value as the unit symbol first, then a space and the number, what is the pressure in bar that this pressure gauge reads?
bar 7.75
